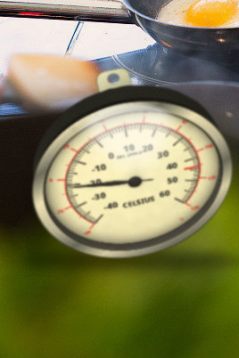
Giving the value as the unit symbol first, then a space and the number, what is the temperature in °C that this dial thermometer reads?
°C -20
